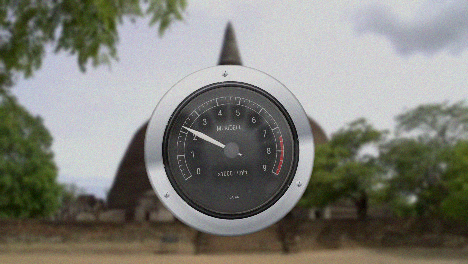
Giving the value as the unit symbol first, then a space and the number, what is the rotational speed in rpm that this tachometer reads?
rpm 2200
